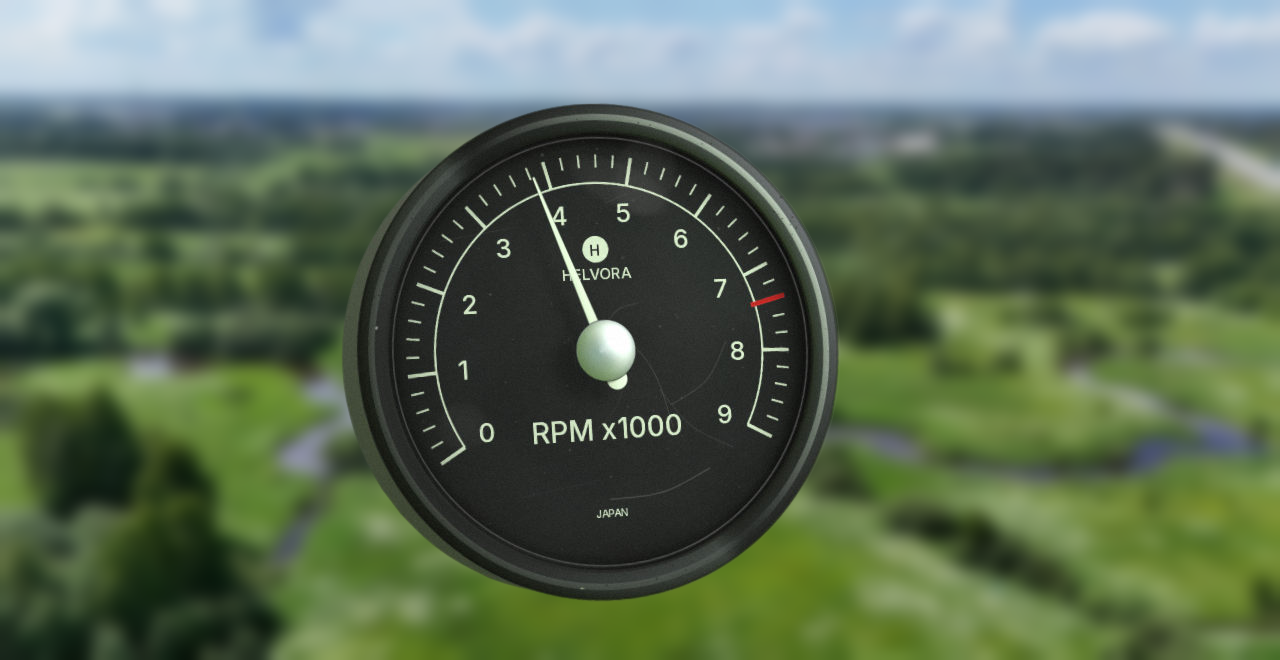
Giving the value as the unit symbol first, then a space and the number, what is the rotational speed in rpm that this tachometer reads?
rpm 3800
